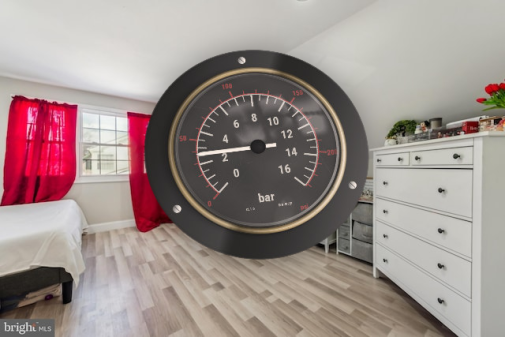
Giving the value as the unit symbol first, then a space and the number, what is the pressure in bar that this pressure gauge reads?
bar 2.5
